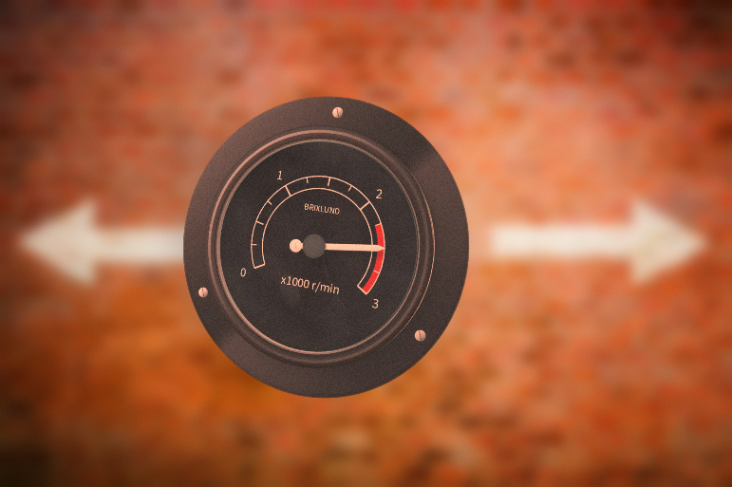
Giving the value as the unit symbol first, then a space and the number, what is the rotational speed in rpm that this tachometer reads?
rpm 2500
